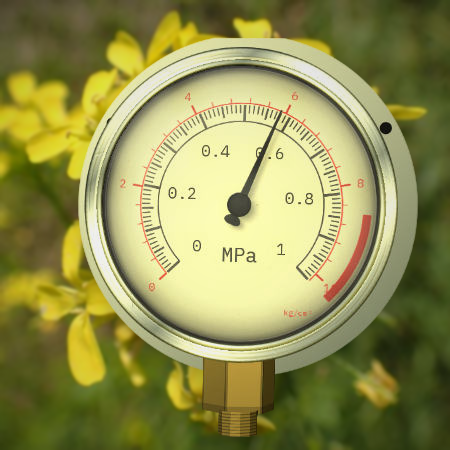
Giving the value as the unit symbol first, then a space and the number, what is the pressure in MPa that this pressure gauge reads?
MPa 0.58
